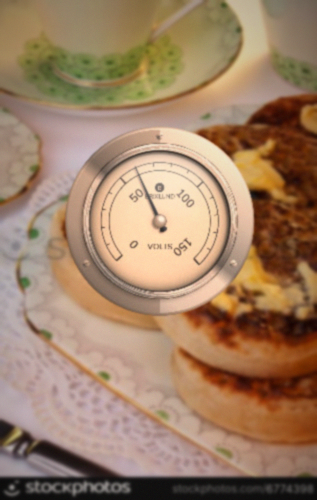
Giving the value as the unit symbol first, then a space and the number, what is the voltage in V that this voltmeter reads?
V 60
